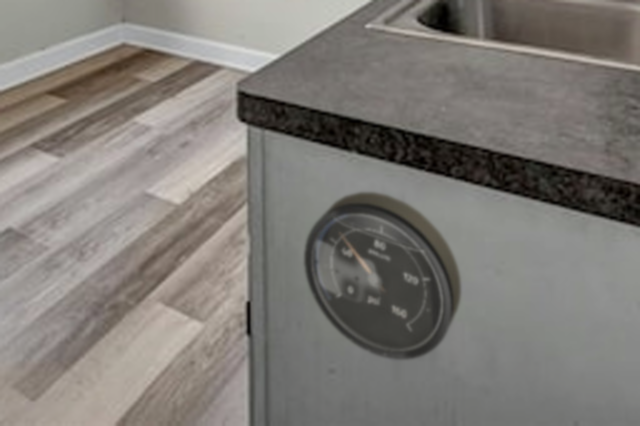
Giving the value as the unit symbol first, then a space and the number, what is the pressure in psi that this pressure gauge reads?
psi 50
